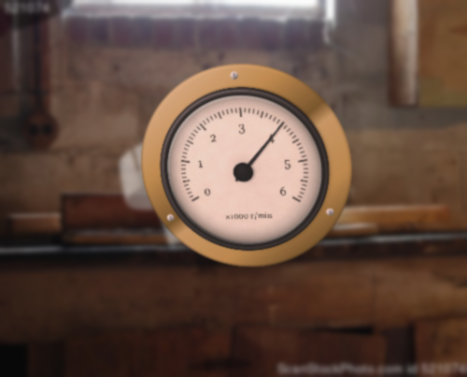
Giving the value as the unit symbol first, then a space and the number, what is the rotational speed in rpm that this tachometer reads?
rpm 4000
